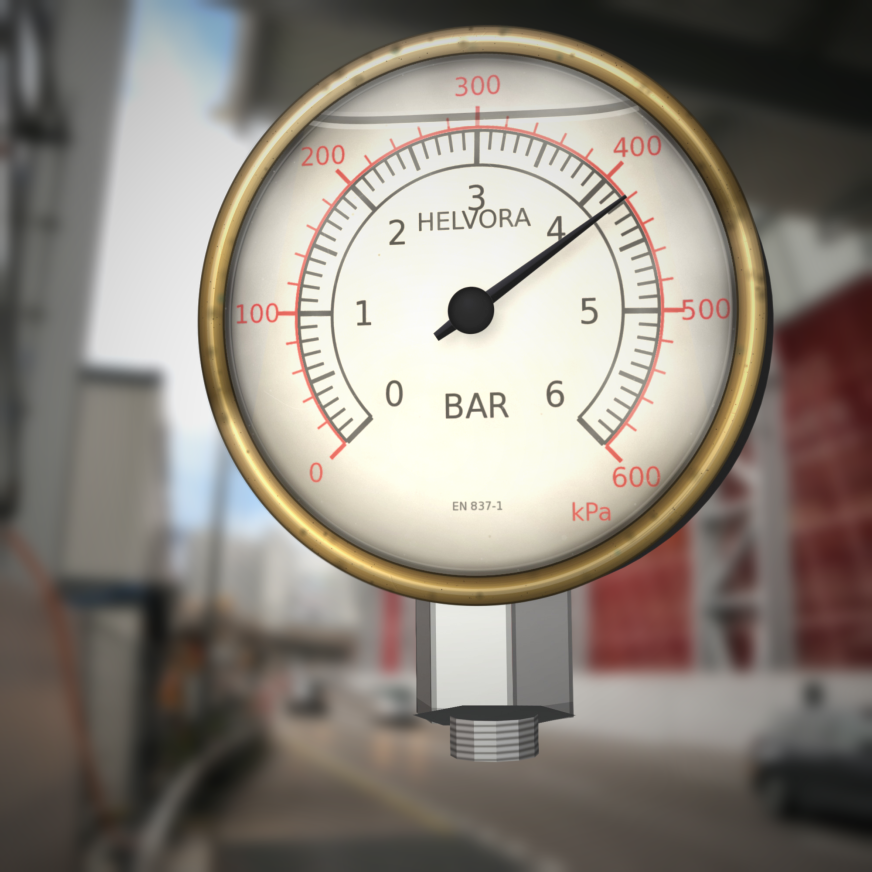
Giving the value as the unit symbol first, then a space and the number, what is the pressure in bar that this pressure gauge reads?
bar 4.2
